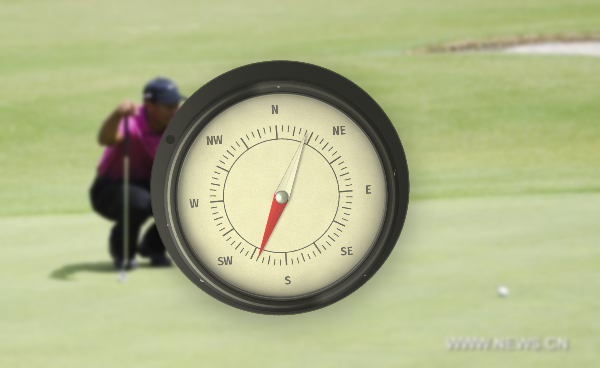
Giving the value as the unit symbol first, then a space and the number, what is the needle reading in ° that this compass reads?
° 205
